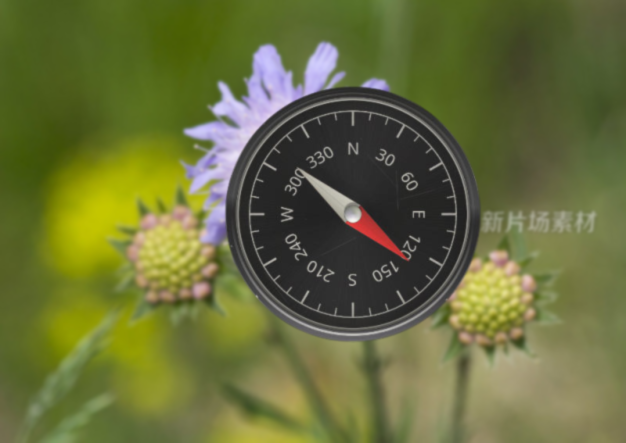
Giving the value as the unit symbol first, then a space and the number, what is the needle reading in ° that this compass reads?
° 130
